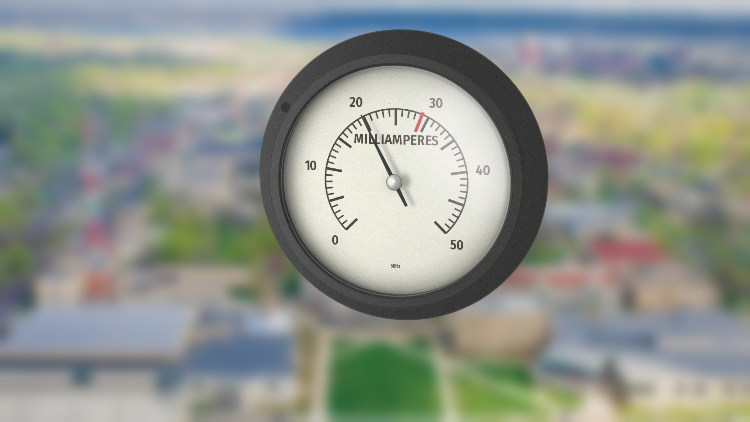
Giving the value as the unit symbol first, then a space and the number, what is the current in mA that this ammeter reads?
mA 20
